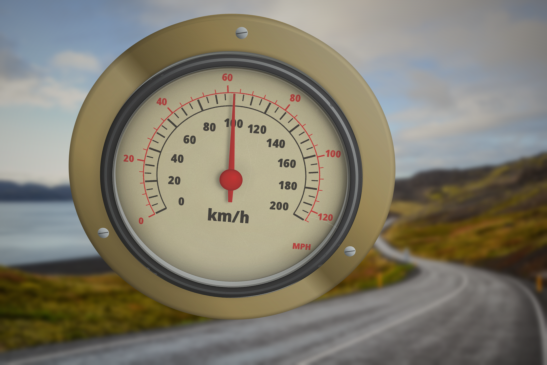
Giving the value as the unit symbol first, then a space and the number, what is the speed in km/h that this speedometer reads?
km/h 100
